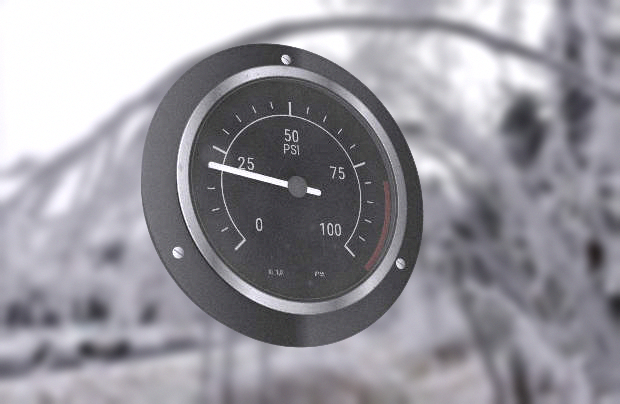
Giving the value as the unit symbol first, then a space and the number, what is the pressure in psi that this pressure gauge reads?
psi 20
